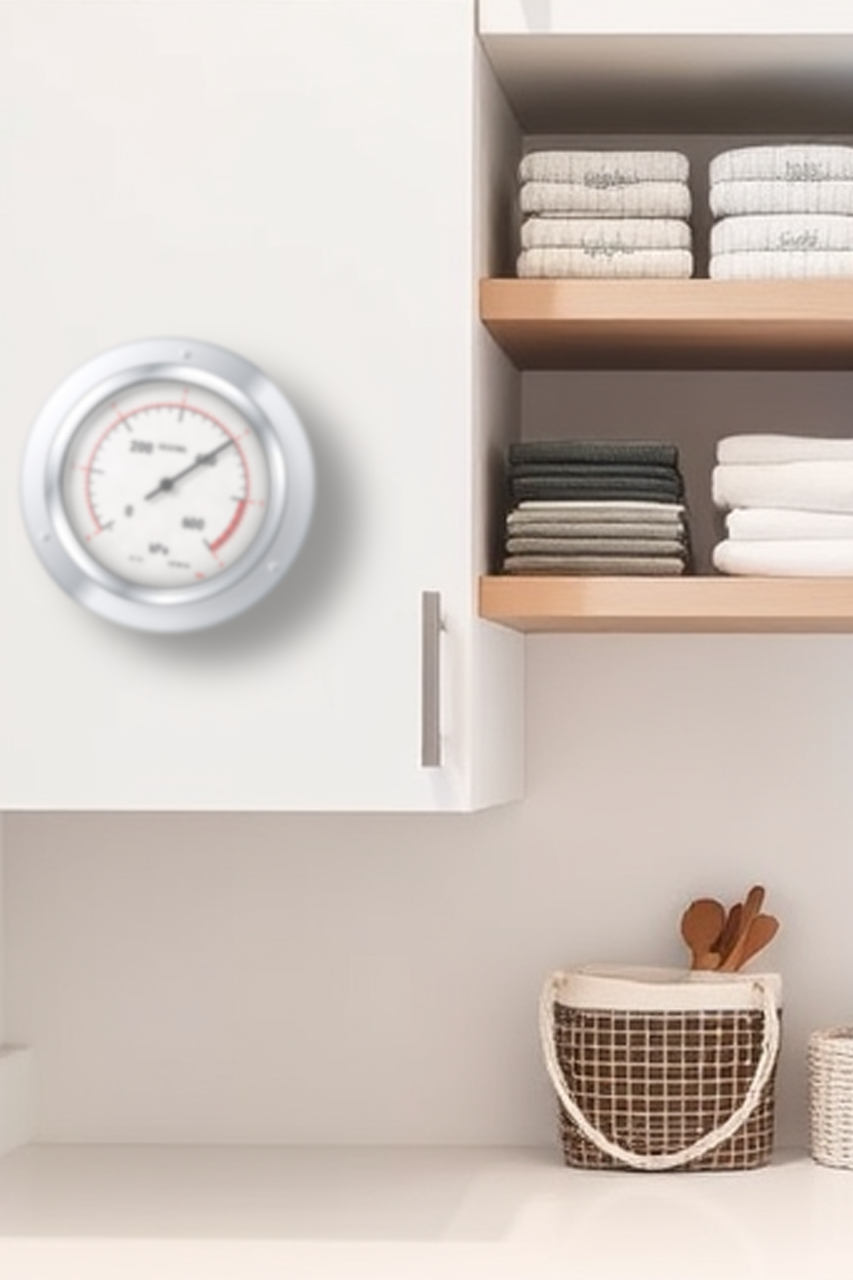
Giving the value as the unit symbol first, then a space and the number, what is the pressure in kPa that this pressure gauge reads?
kPa 400
